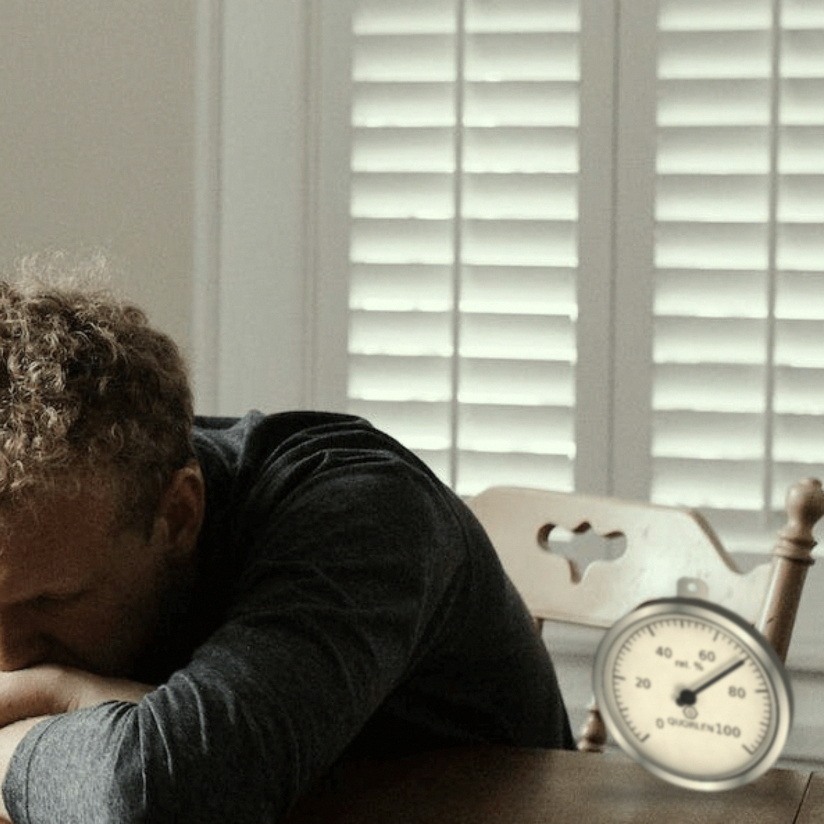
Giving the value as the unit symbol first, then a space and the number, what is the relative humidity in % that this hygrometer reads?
% 70
